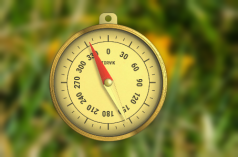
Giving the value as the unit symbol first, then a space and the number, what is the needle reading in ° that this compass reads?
° 335
